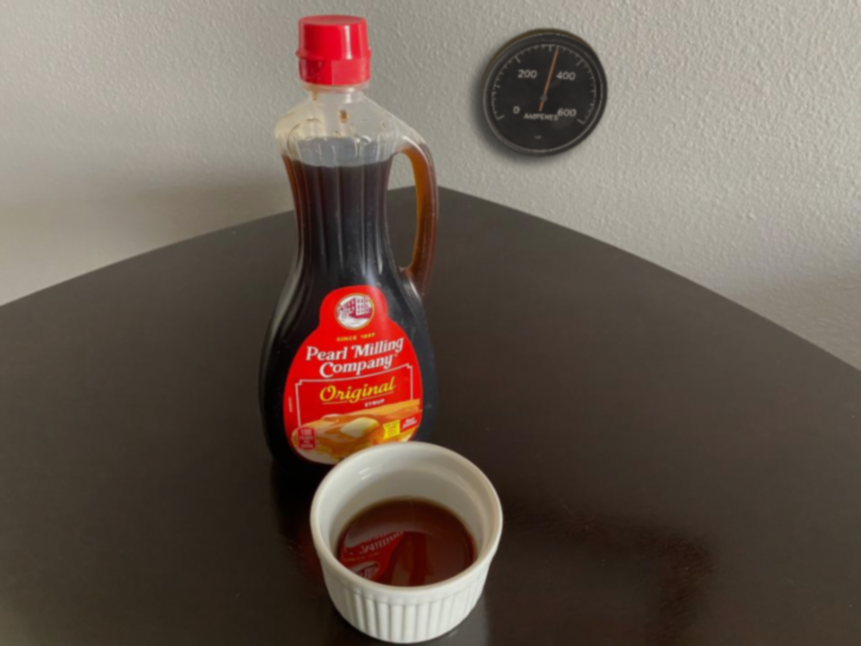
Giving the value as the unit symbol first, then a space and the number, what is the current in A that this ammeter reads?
A 320
